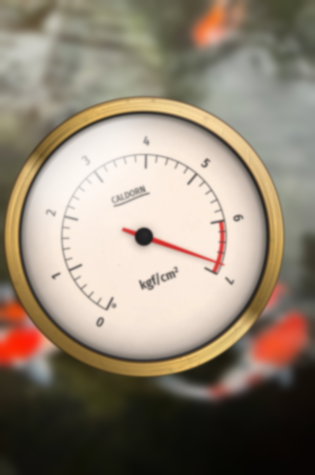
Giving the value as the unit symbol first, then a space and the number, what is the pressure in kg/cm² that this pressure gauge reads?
kg/cm² 6.8
